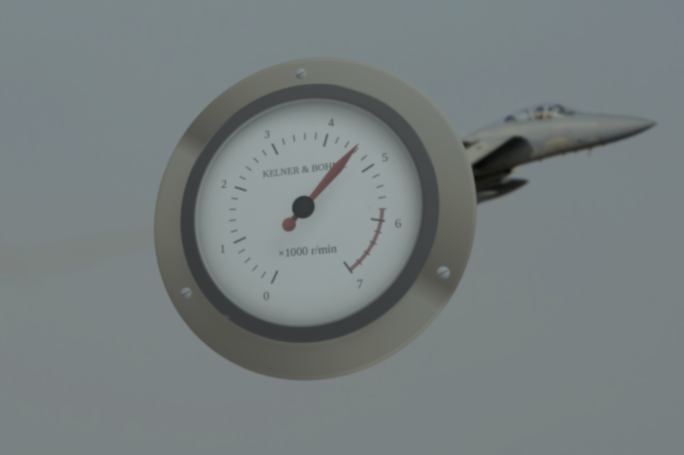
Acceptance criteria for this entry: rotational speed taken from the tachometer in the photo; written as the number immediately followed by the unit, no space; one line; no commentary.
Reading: 4600rpm
